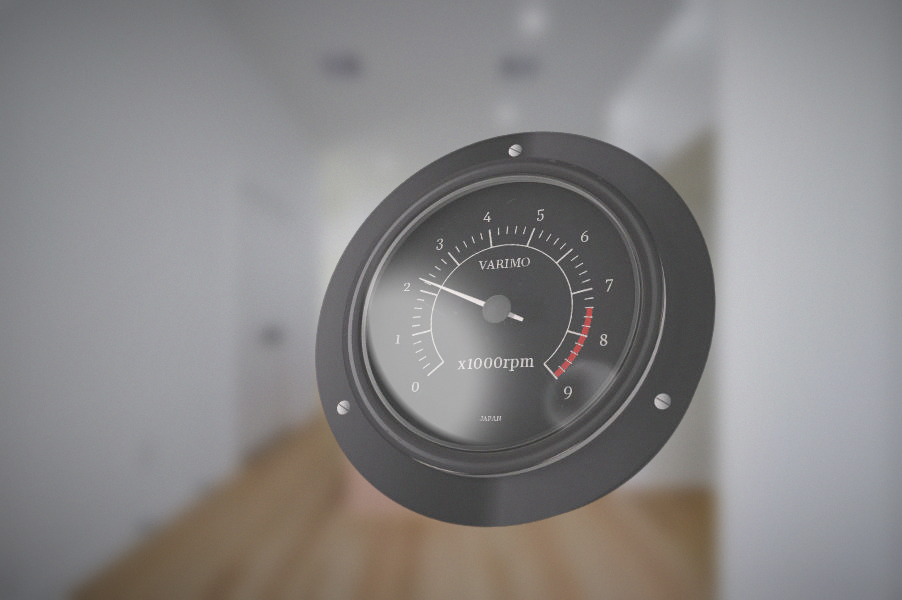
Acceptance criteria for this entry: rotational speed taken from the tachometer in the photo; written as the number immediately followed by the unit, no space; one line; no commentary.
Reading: 2200rpm
